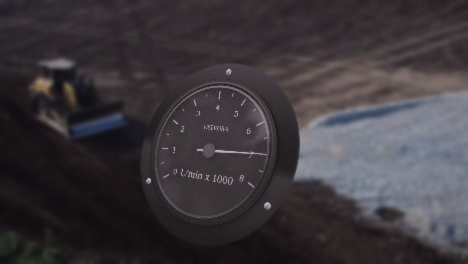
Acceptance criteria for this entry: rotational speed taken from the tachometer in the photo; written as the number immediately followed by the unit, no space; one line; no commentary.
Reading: 7000rpm
